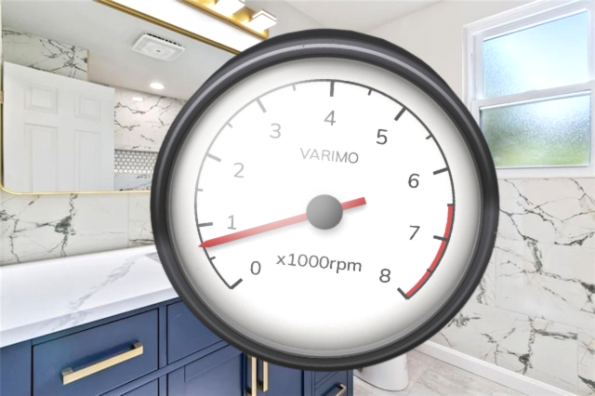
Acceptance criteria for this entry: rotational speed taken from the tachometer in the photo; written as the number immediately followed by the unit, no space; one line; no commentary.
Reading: 750rpm
